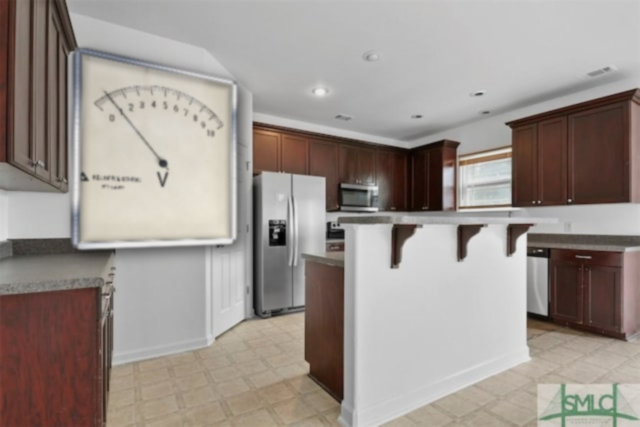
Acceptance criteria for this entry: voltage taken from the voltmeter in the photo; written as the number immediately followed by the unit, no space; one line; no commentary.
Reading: 1V
